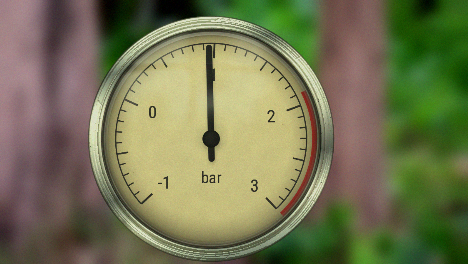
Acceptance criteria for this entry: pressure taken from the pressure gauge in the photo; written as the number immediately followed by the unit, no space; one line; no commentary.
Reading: 0.95bar
